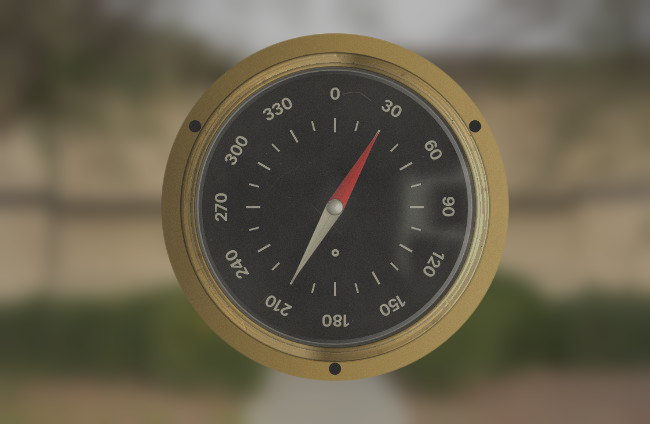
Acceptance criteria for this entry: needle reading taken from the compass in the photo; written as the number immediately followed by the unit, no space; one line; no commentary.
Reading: 30°
